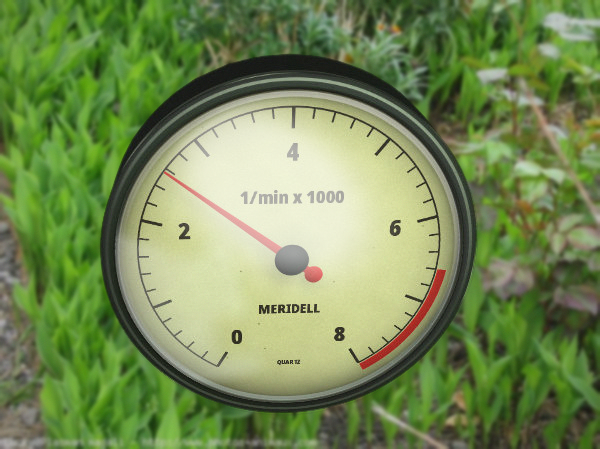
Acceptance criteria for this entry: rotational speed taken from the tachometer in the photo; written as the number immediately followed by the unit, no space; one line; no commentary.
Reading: 2600rpm
